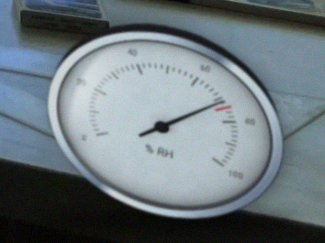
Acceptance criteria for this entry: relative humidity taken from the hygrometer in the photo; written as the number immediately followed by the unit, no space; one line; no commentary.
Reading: 70%
